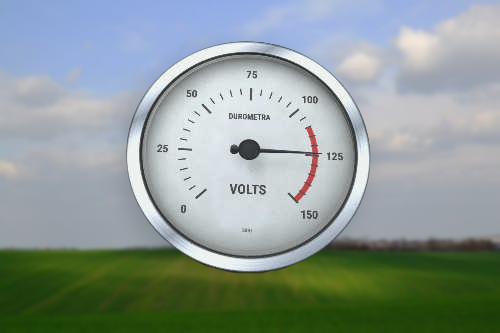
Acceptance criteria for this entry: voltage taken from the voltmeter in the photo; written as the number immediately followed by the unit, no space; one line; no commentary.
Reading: 125V
